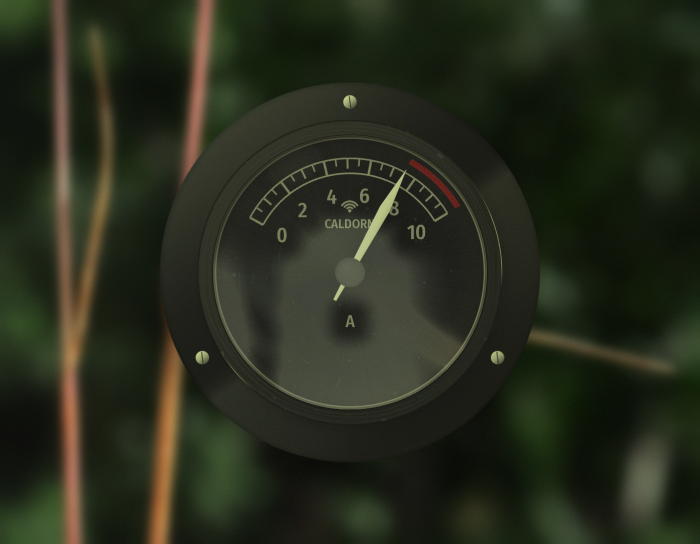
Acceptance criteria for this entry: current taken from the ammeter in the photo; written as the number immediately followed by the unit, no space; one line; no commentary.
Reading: 7.5A
